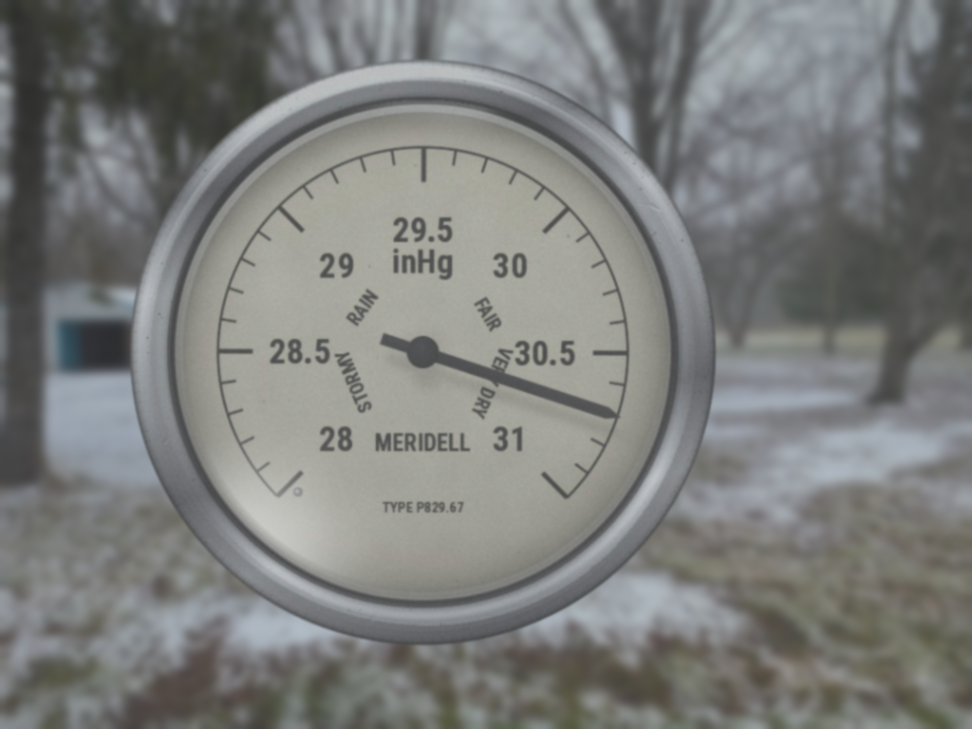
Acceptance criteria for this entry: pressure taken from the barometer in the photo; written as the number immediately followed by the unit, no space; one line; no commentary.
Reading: 30.7inHg
